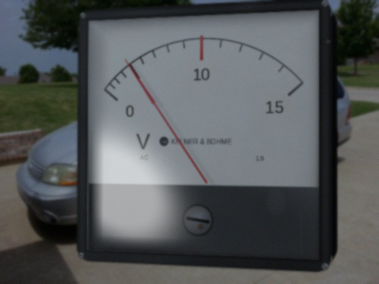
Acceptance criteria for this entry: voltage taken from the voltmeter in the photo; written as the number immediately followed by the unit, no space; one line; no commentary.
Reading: 5V
